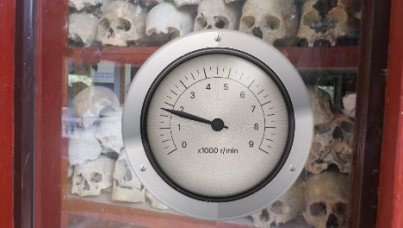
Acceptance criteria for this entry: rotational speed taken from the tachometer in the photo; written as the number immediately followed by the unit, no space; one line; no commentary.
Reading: 1750rpm
